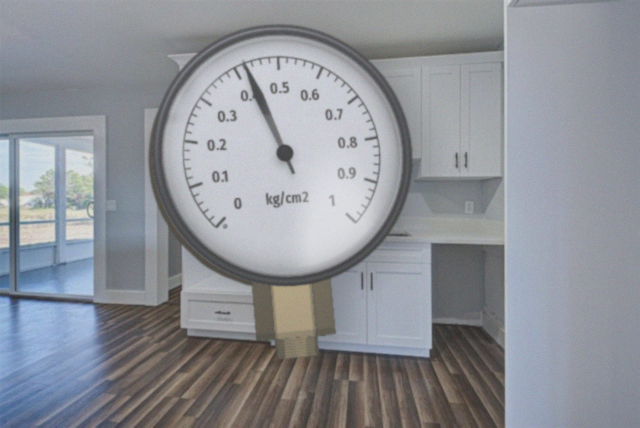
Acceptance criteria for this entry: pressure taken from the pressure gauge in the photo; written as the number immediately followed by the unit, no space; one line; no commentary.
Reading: 0.42kg/cm²
